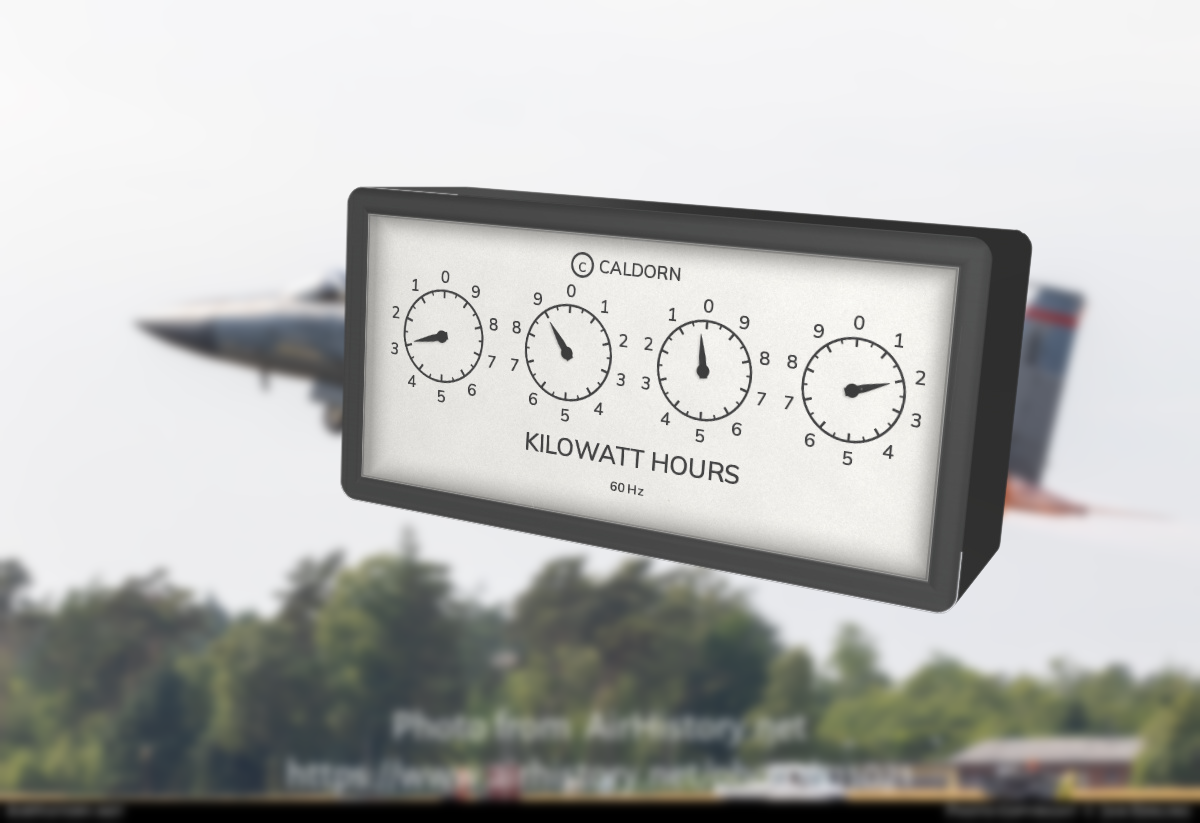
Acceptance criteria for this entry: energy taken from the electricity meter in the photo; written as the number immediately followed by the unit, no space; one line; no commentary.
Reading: 2902kWh
